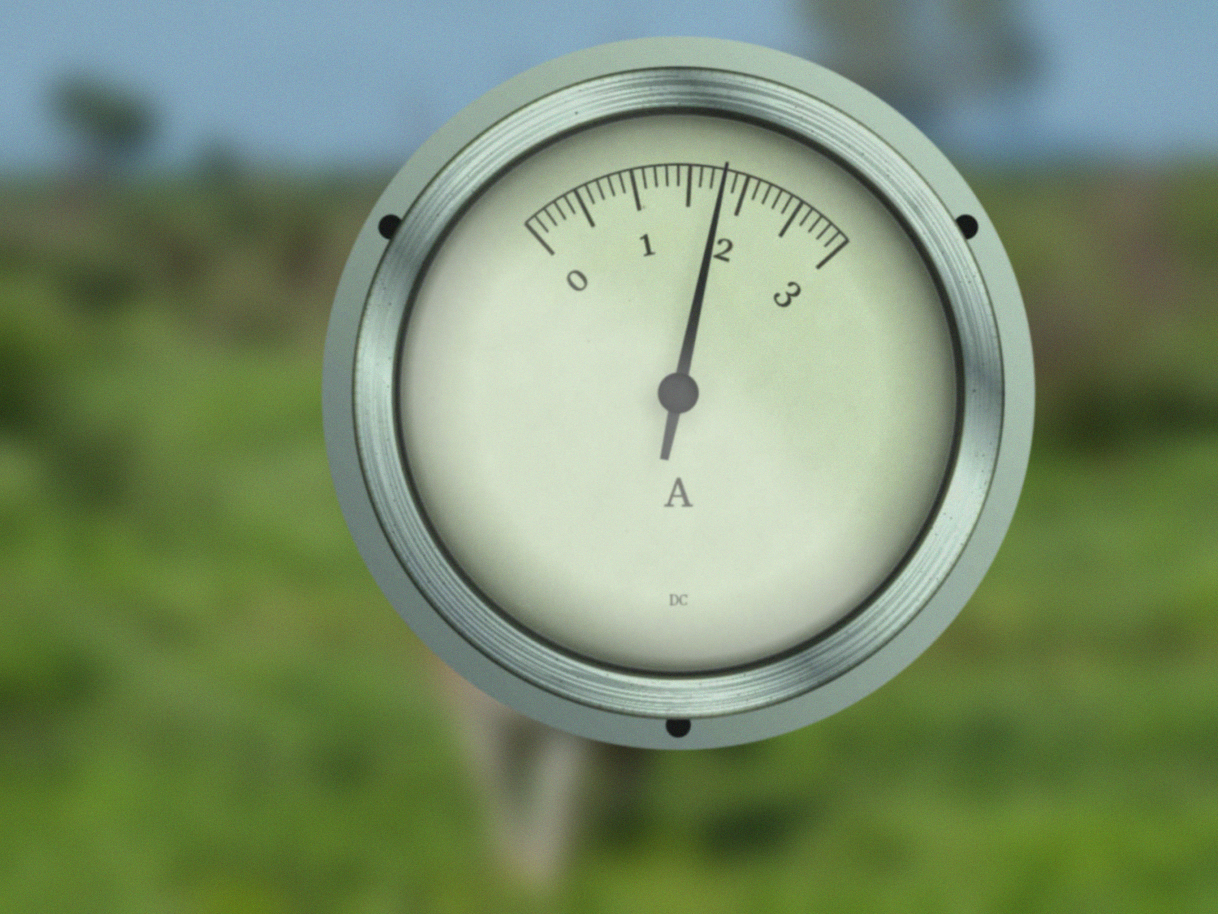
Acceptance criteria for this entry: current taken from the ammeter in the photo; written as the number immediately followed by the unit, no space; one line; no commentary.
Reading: 1.8A
